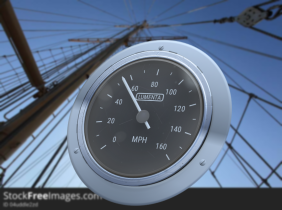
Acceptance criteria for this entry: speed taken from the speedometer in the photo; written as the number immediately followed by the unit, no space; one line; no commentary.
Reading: 55mph
